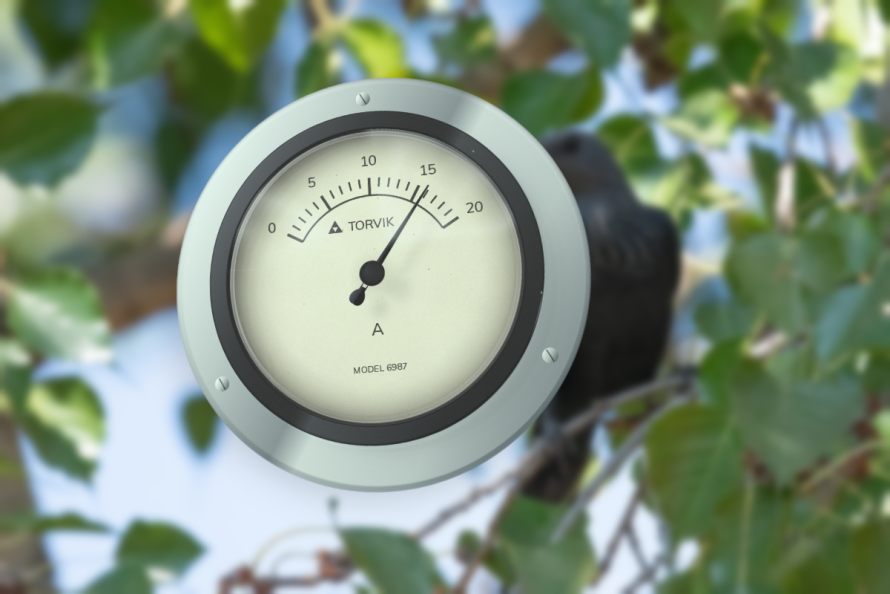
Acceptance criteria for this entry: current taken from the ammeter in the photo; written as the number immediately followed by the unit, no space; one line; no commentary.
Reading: 16A
